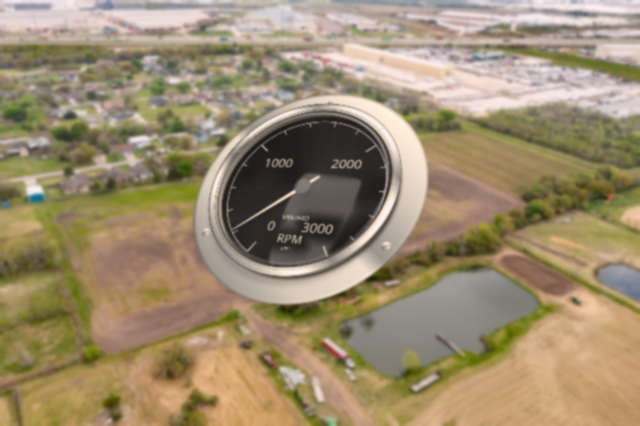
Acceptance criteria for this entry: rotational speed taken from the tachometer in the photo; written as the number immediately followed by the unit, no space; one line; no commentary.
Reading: 200rpm
